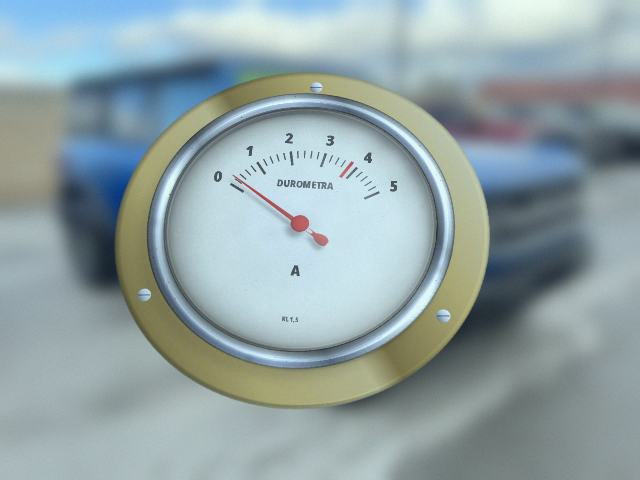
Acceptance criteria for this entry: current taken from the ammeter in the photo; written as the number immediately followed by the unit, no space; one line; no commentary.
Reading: 0.2A
